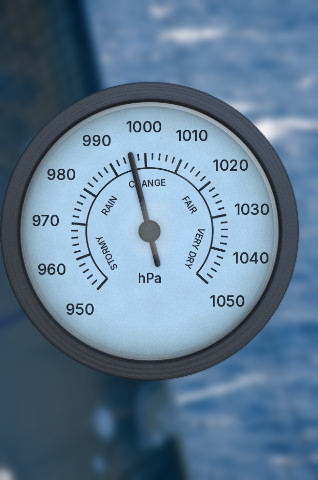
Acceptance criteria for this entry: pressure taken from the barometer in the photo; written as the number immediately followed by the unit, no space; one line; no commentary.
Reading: 996hPa
